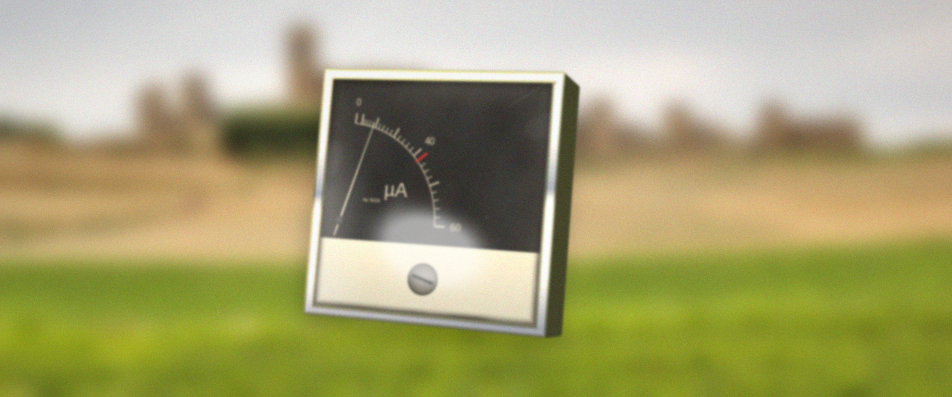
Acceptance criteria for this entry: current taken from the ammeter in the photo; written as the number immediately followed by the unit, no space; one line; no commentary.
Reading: 20µA
